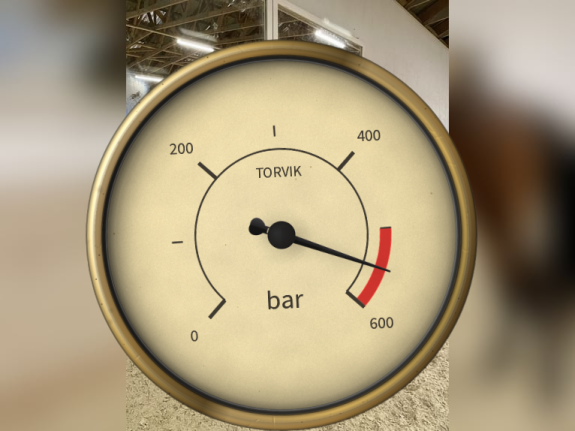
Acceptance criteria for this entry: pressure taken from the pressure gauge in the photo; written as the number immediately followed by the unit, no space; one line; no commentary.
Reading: 550bar
